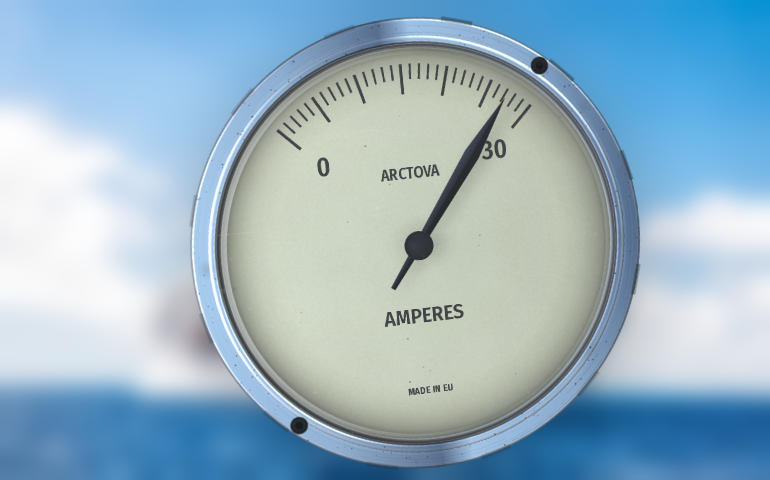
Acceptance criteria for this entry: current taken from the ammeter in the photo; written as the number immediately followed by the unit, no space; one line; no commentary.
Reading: 27A
